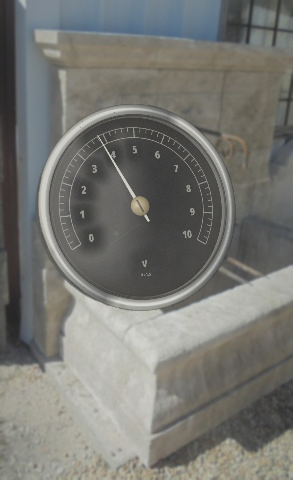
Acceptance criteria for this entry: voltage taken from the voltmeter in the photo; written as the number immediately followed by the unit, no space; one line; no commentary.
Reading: 3.8V
